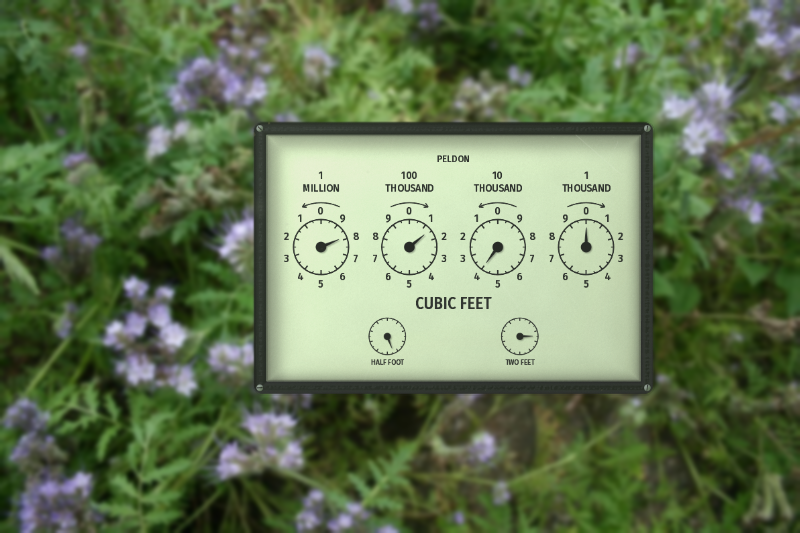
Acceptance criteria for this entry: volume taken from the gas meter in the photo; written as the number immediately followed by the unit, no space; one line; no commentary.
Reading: 814000ft³
